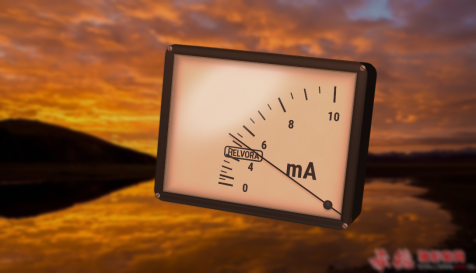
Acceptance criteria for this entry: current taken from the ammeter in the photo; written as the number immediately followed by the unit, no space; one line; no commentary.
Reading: 5.25mA
